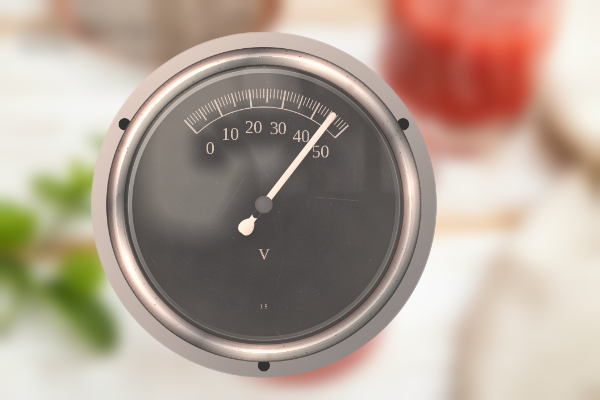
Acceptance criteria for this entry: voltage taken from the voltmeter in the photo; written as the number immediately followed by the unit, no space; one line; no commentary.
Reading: 45V
